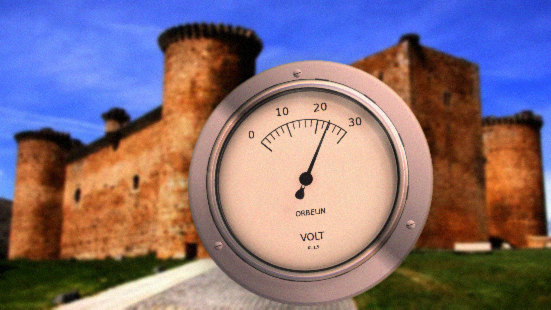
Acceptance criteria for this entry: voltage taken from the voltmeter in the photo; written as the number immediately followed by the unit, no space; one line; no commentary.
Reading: 24V
